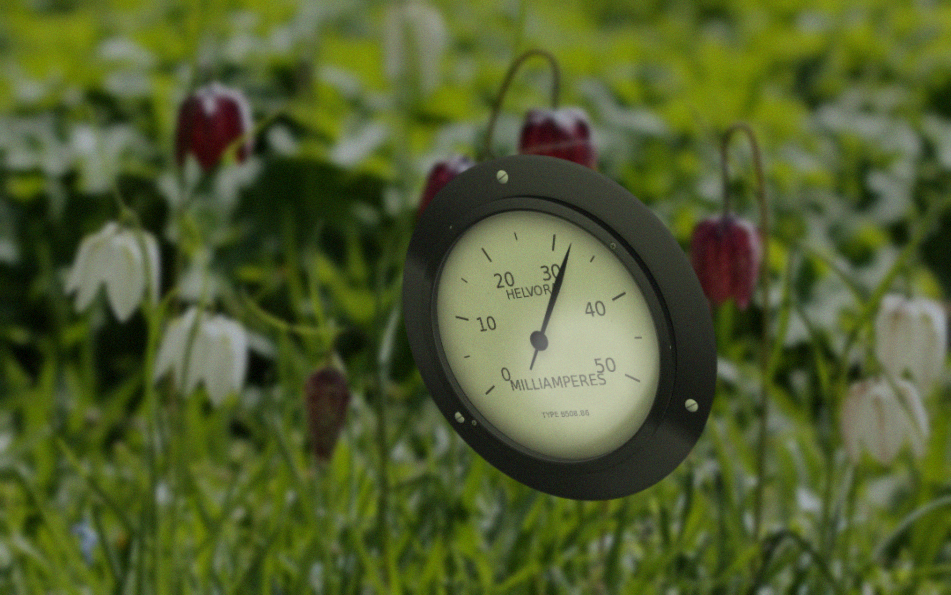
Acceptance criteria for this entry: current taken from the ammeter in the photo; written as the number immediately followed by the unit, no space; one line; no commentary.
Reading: 32.5mA
